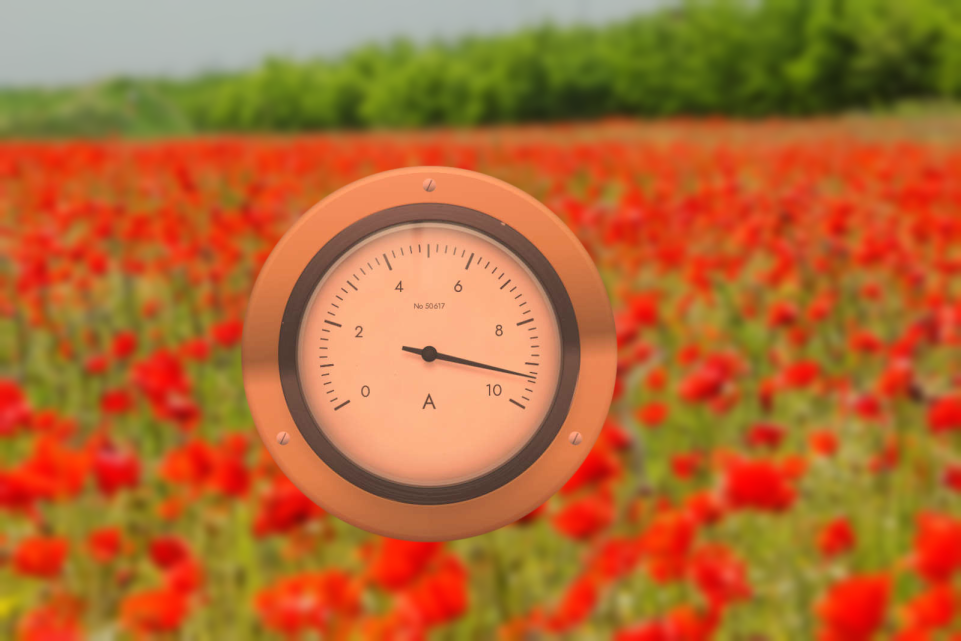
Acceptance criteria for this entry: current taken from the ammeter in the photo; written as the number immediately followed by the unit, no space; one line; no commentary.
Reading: 9.3A
